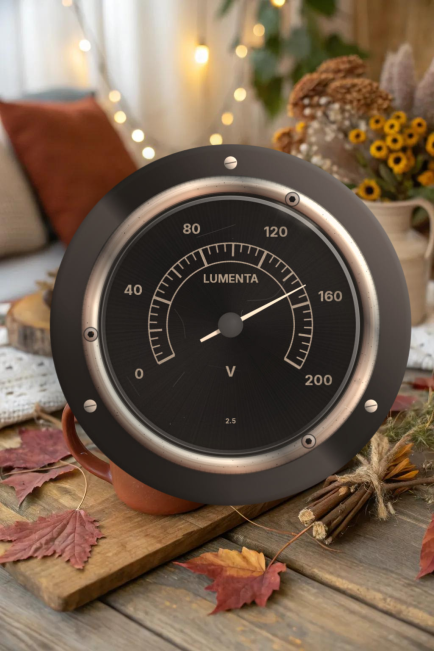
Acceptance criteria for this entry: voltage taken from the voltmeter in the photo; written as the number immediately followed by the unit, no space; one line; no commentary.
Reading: 150V
